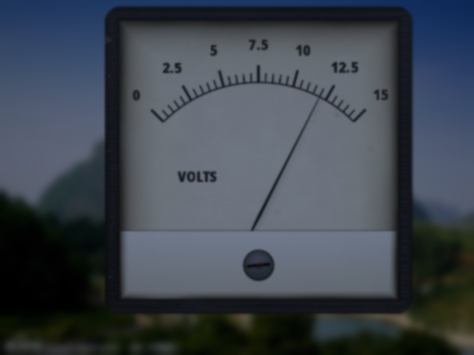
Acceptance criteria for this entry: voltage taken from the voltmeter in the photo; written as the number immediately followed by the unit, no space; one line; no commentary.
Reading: 12V
